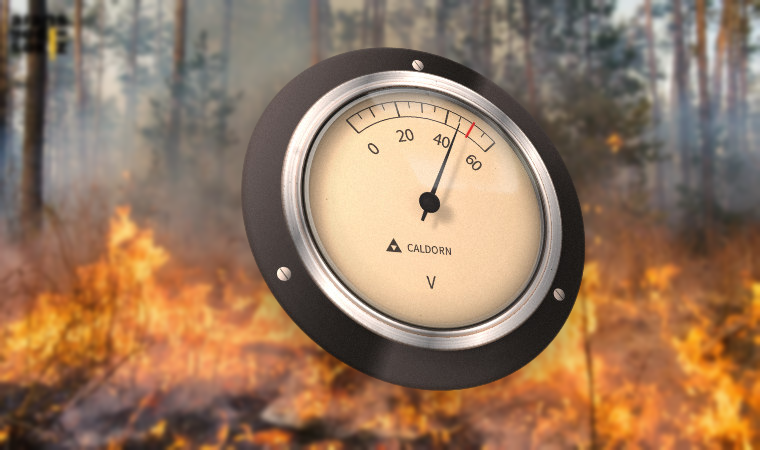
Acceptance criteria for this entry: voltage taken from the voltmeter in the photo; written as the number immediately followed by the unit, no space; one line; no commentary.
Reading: 45V
